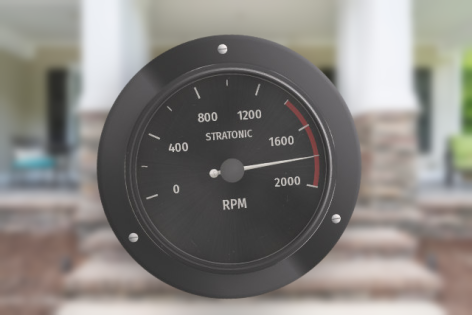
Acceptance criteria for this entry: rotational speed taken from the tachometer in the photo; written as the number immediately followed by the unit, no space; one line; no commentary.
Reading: 1800rpm
